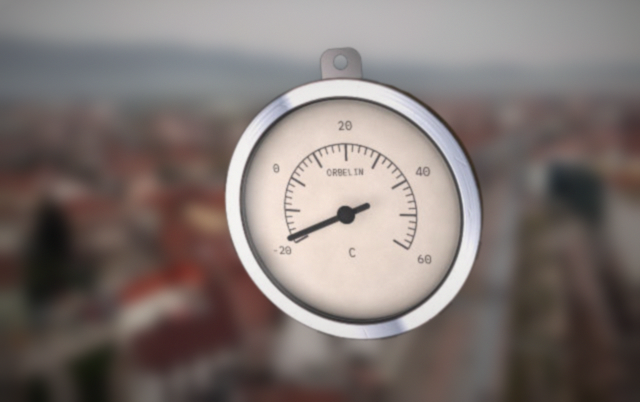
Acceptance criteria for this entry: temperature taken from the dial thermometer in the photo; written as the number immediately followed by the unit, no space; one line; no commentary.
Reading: -18°C
